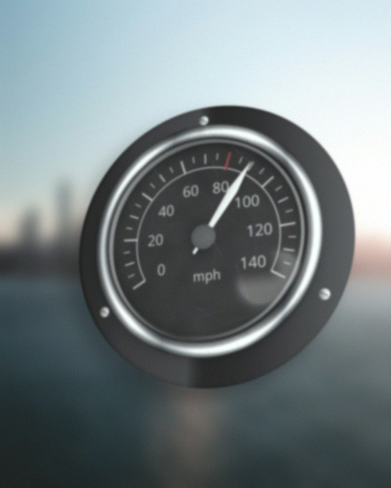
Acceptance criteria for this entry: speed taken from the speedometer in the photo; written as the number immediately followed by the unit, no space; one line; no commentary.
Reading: 90mph
